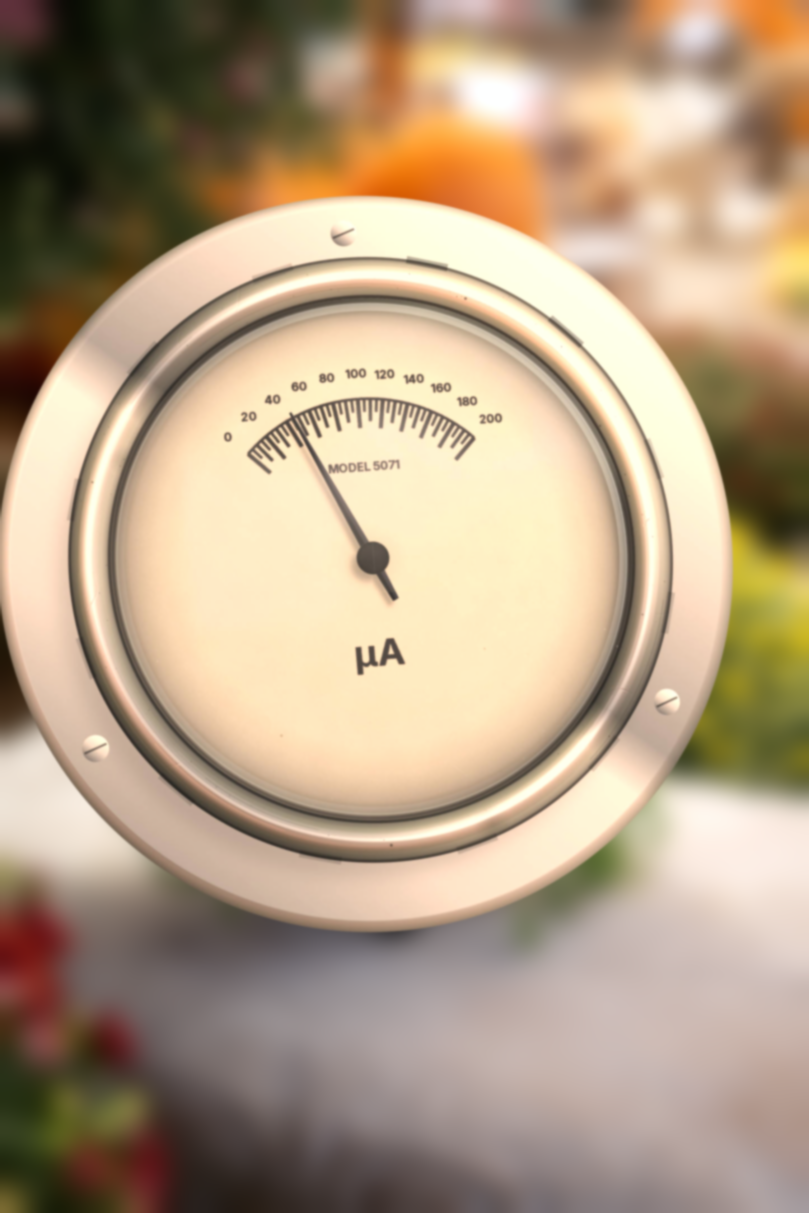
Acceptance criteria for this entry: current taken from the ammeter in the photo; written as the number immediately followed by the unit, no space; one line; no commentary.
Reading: 45µA
